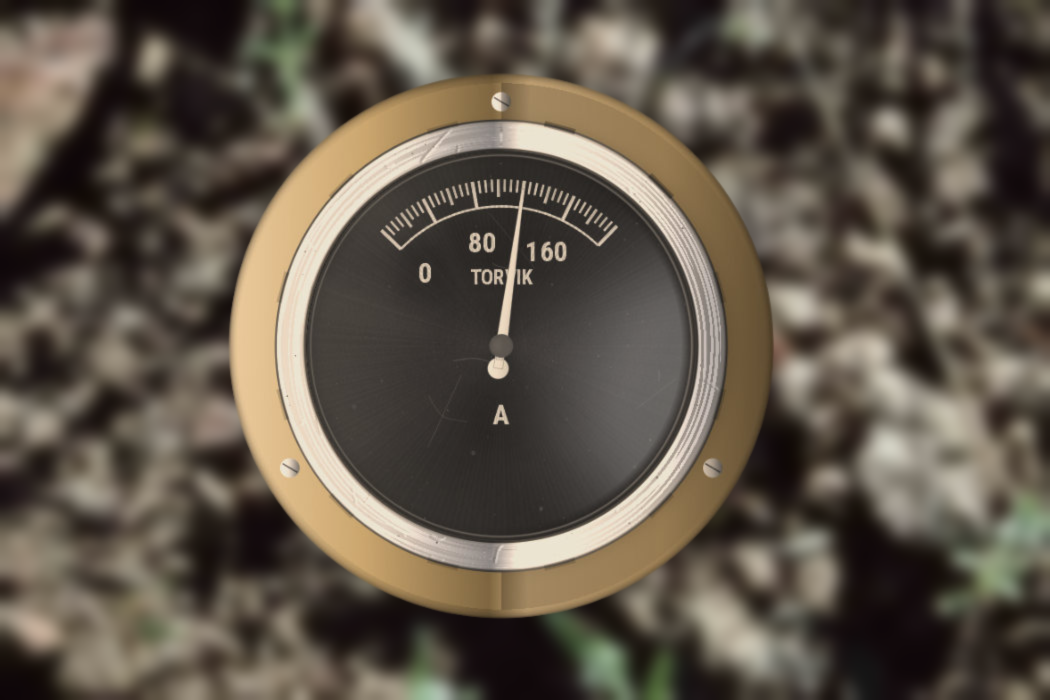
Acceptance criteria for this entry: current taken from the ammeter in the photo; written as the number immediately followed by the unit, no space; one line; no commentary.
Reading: 120A
